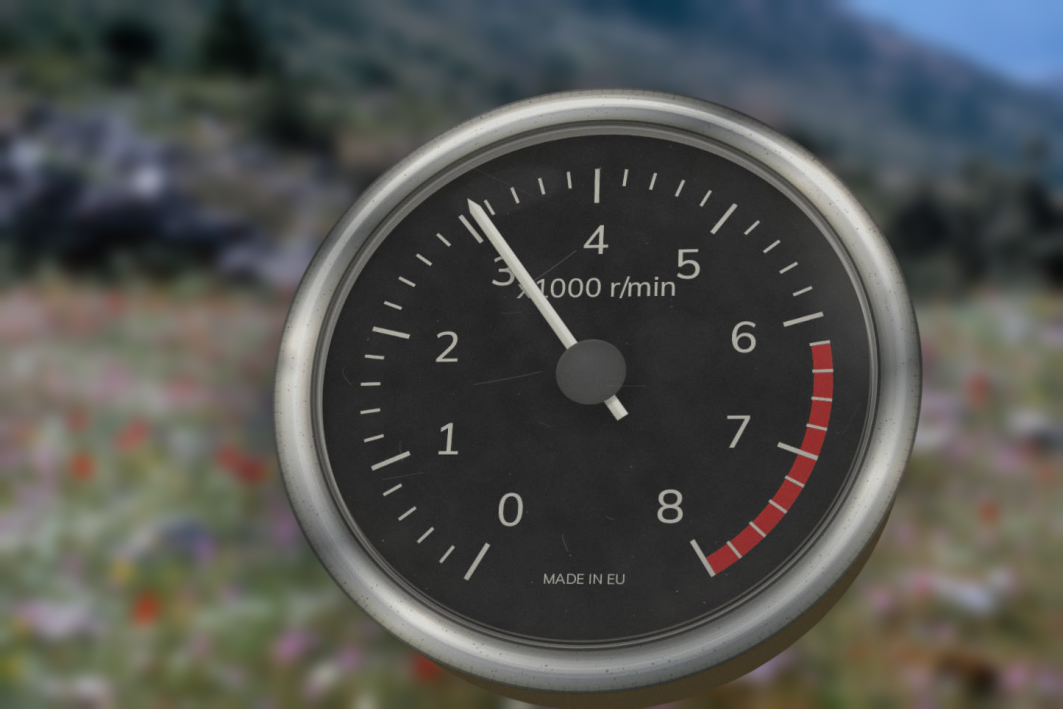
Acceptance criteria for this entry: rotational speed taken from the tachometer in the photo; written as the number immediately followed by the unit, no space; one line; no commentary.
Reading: 3100rpm
